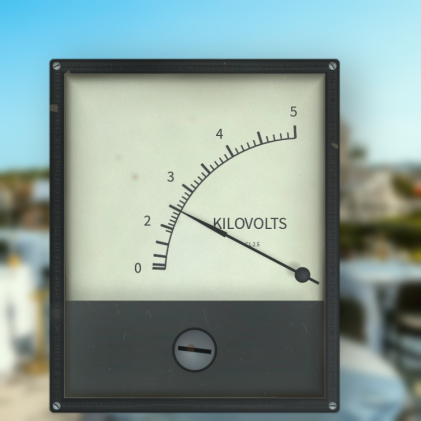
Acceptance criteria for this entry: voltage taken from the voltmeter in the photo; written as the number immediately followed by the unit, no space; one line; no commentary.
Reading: 2.5kV
